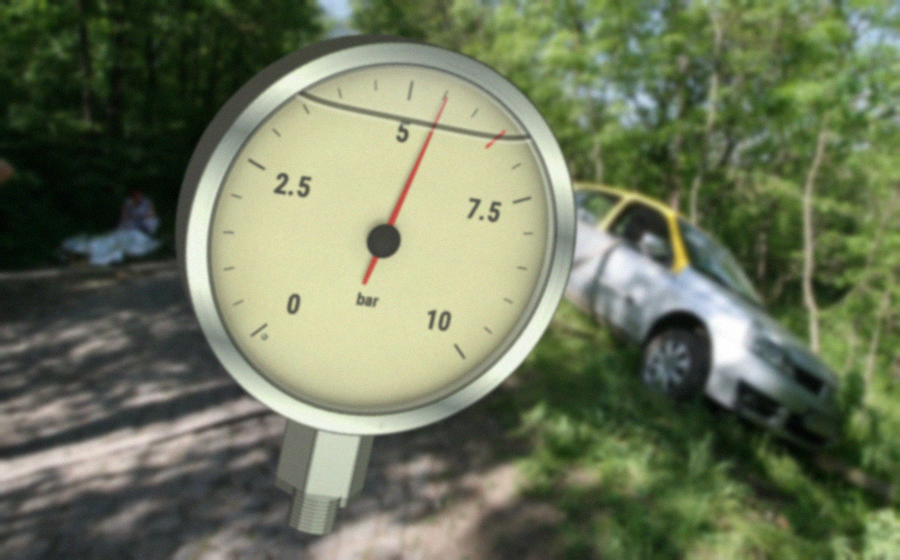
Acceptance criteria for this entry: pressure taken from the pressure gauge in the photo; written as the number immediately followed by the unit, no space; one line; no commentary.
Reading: 5.5bar
